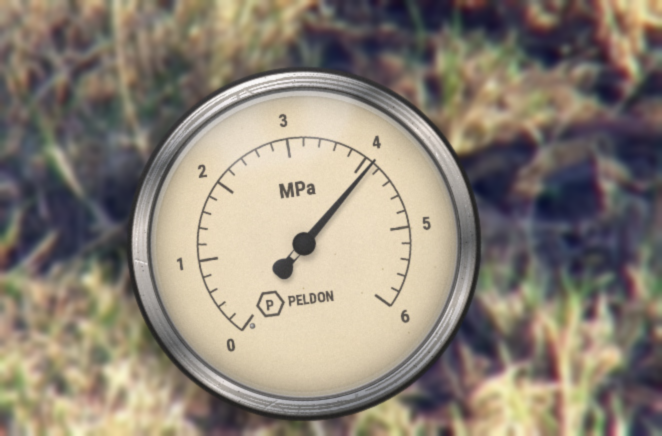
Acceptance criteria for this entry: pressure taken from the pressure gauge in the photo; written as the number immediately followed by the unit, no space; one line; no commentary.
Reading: 4.1MPa
